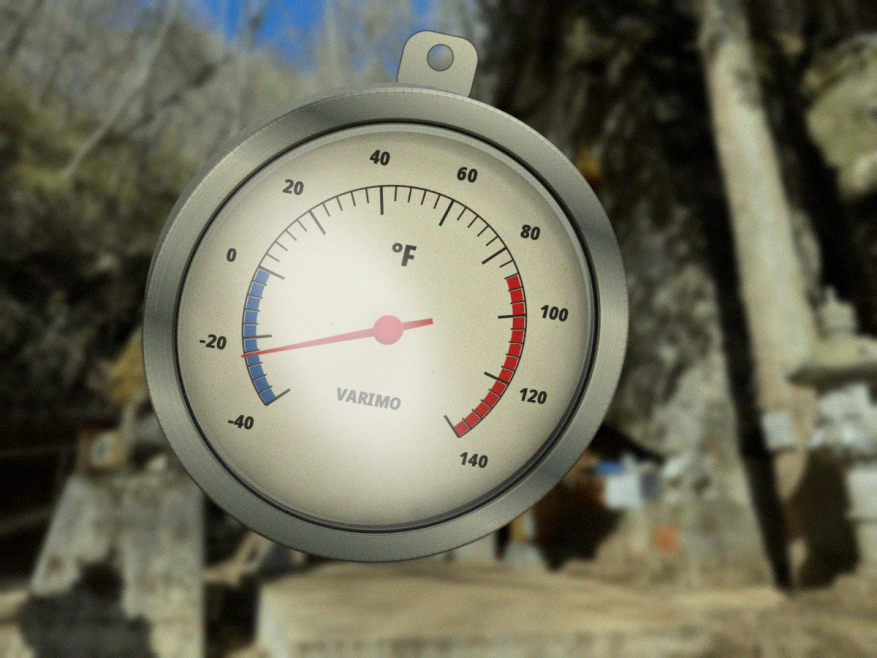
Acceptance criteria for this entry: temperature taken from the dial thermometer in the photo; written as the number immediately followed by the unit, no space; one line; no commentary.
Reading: -24°F
